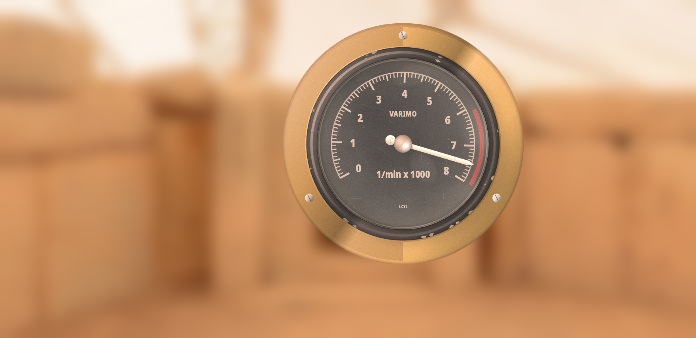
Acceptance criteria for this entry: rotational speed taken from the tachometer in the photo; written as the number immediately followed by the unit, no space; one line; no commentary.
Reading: 7500rpm
